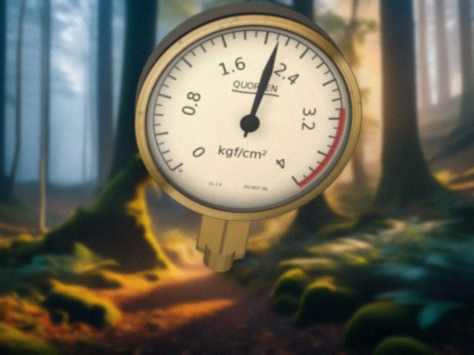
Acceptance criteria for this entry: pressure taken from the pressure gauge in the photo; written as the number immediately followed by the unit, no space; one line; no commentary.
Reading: 2.1kg/cm²
